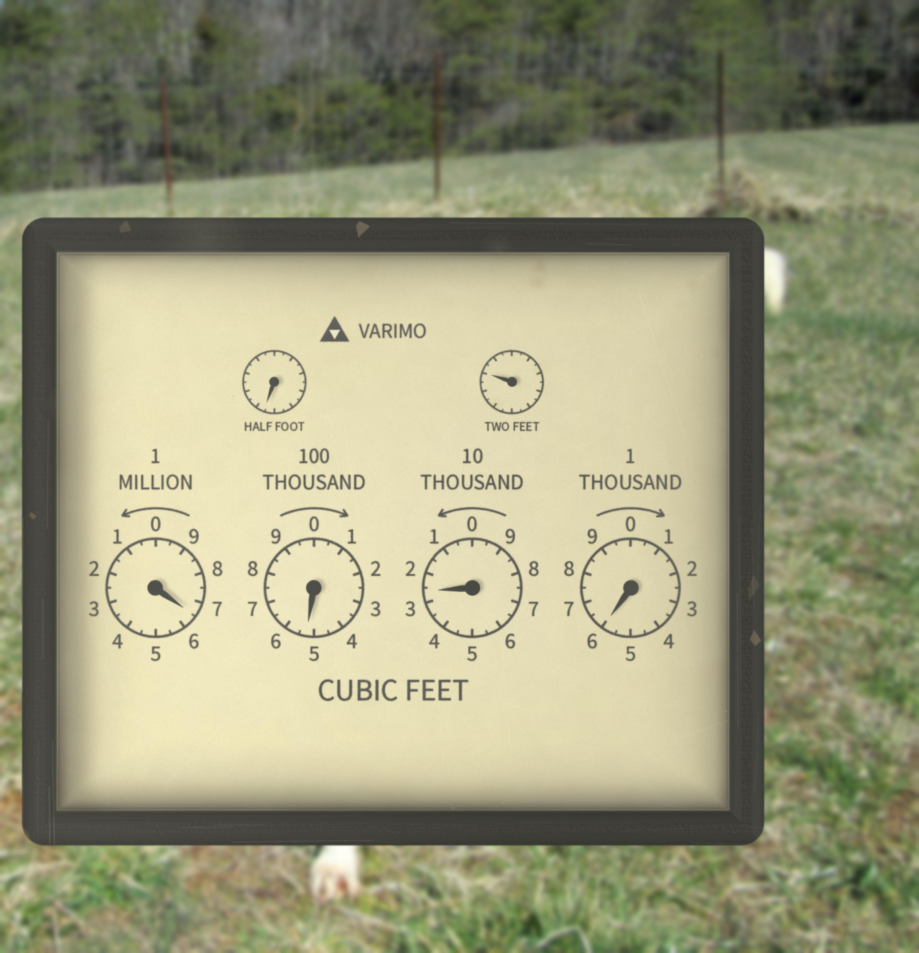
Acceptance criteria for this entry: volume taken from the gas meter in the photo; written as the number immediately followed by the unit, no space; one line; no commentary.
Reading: 652600ft³
